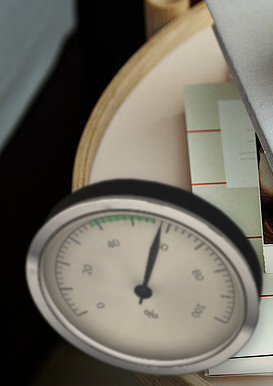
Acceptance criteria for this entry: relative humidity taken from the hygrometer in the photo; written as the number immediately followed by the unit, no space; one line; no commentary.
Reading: 58%
